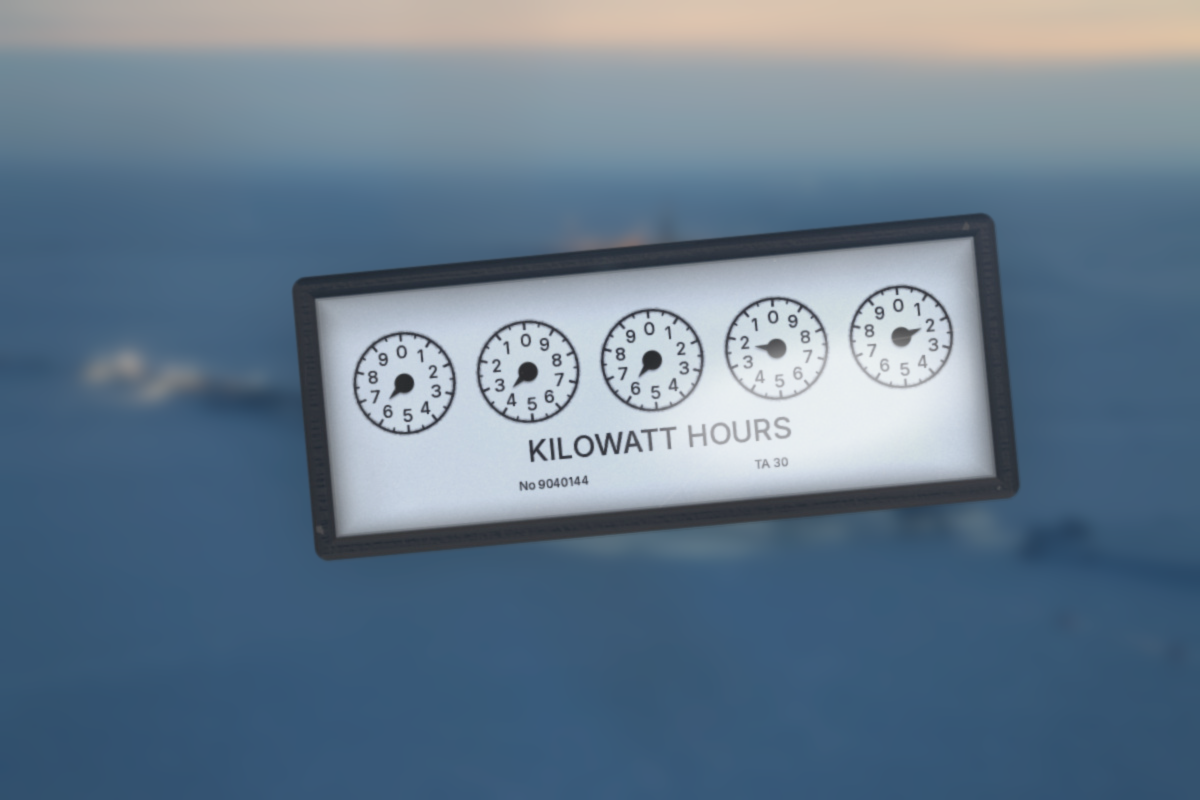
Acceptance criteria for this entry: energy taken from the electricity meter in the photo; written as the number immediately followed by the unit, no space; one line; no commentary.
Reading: 63622kWh
